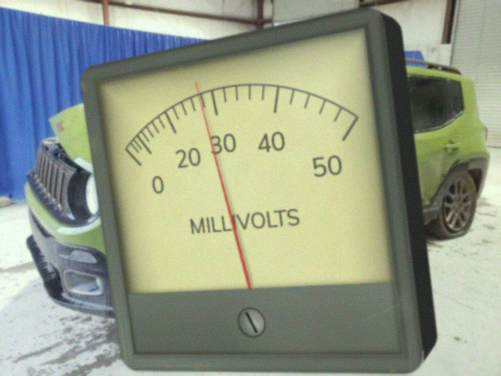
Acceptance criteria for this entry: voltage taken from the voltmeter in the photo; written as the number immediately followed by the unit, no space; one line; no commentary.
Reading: 28mV
